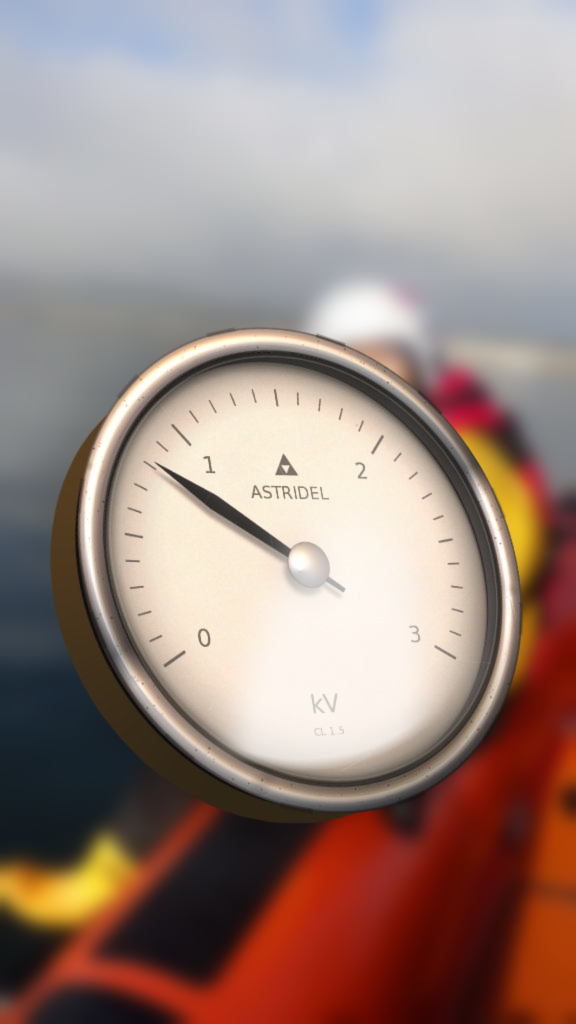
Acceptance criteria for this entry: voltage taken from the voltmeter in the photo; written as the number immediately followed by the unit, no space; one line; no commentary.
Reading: 0.8kV
